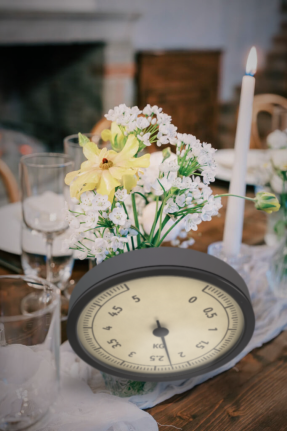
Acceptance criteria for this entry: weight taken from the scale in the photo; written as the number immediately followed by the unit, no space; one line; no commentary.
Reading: 2.25kg
